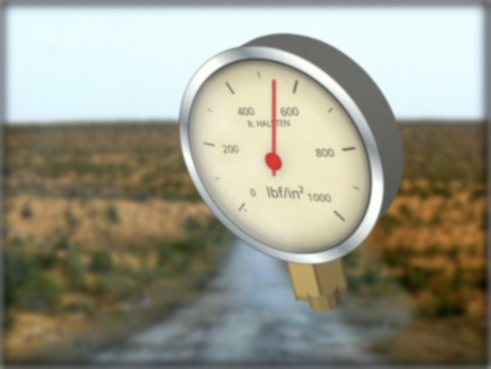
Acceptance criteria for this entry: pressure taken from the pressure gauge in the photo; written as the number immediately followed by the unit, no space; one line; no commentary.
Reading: 550psi
